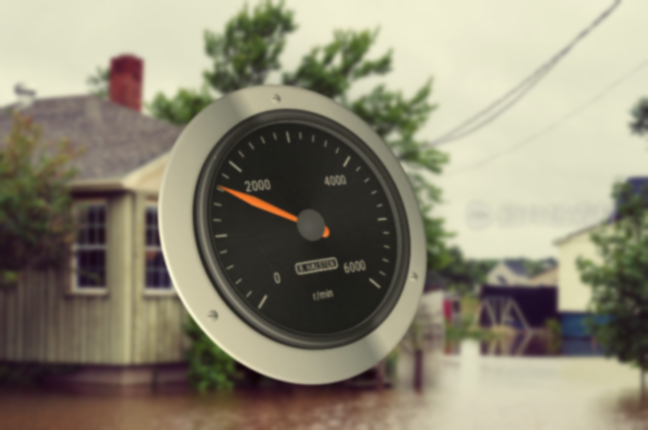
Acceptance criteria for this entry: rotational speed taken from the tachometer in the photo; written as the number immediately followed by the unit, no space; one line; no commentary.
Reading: 1600rpm
